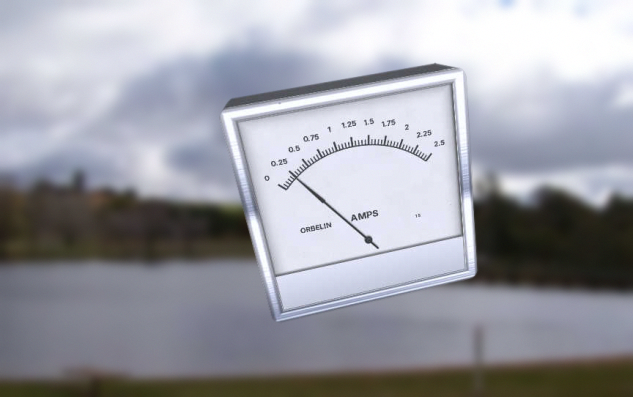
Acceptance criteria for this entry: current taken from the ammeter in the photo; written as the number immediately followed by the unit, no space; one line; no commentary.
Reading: 0.25A
